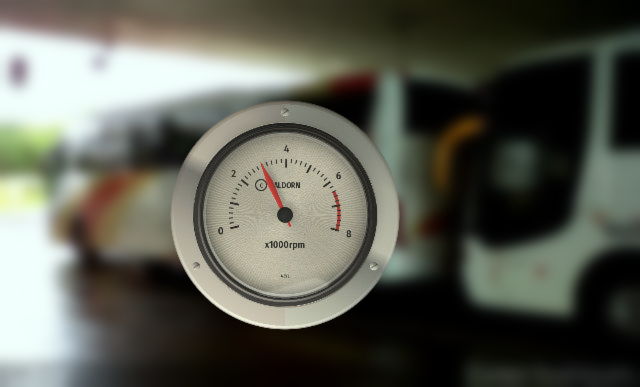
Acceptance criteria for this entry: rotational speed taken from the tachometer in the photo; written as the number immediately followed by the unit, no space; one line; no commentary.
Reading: 3000rpm
